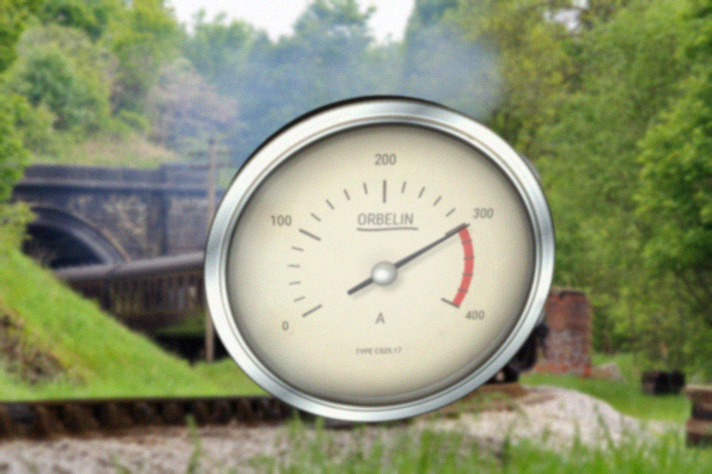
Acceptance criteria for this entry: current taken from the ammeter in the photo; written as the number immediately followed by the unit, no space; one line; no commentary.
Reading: 300A
